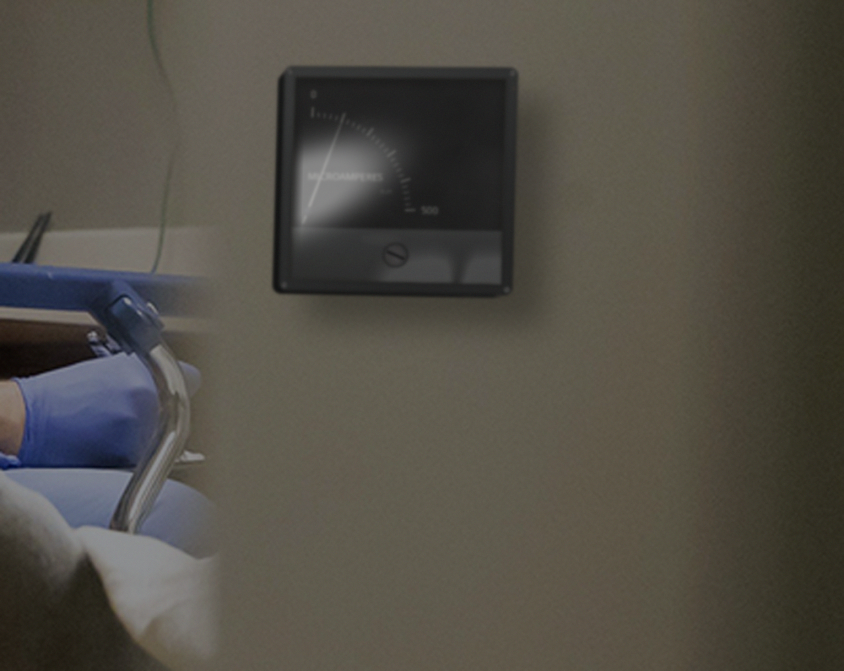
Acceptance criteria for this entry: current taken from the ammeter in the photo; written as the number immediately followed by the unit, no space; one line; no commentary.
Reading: 100µA
